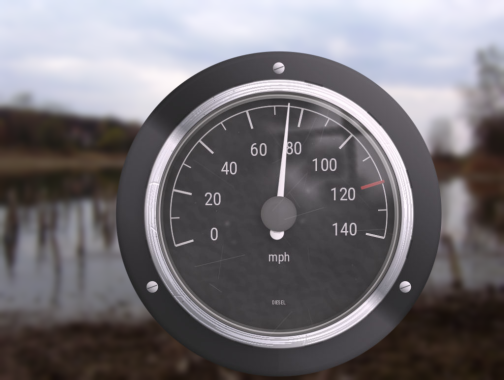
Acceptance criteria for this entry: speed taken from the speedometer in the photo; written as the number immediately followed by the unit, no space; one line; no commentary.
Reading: 75mph
